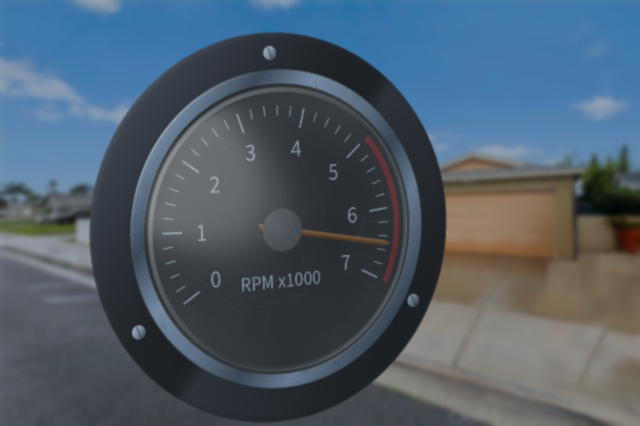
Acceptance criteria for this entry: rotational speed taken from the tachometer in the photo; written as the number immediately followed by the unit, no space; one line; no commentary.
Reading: 6500rpm
